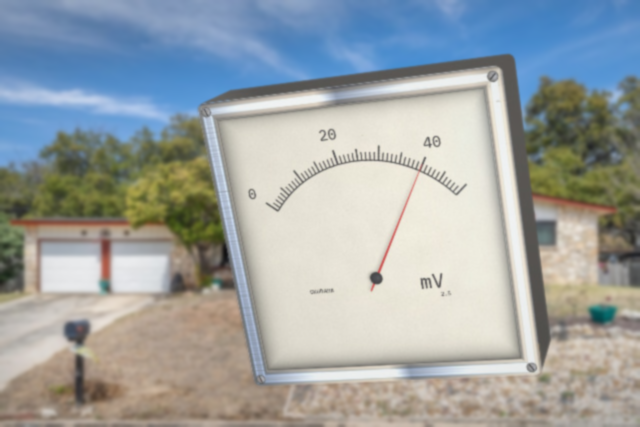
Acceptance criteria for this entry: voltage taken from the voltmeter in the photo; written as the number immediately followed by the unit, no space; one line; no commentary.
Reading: 40mV
